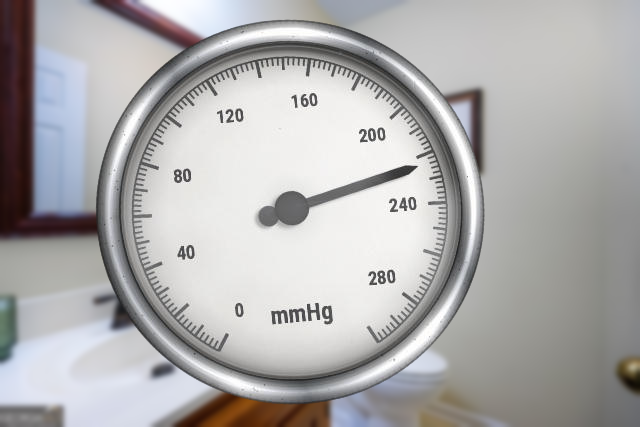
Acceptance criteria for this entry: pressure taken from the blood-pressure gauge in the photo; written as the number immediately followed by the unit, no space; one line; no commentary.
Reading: 224mmHg
